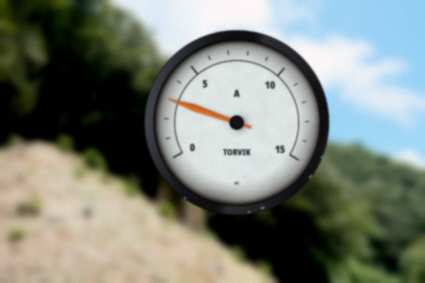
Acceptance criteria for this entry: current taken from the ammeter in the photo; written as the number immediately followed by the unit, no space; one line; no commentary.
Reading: 3A
